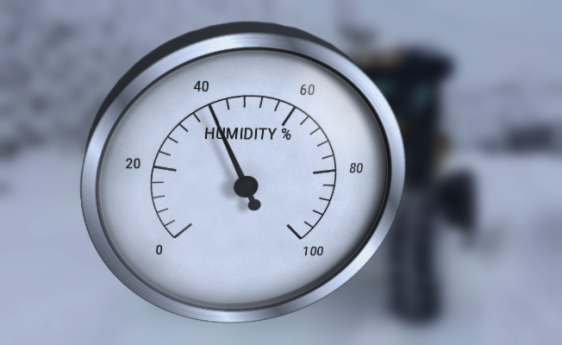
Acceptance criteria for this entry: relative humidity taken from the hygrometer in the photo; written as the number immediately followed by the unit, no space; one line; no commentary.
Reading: 40%
